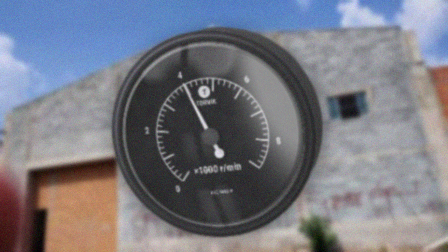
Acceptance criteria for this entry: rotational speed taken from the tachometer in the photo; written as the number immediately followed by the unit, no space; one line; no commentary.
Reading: 4000rpm
